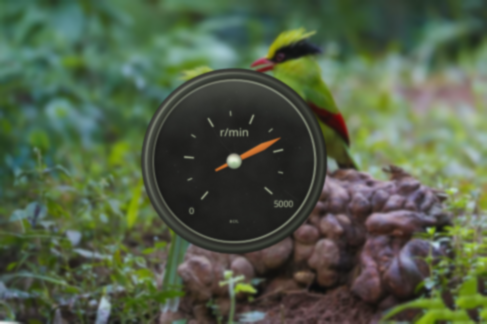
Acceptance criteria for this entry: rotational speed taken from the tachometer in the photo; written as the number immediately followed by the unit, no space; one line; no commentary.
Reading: 3750rpm
